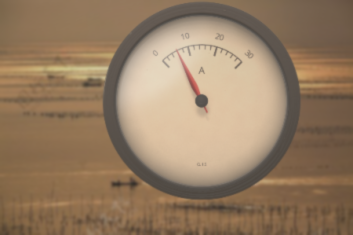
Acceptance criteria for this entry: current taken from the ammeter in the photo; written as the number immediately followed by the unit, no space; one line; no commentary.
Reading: 6A
